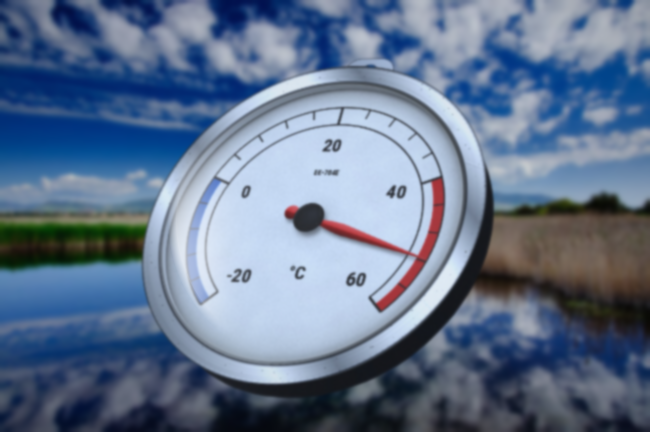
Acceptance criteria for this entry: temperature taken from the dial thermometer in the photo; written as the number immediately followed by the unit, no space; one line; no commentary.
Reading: 52°C
